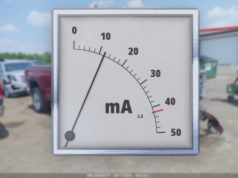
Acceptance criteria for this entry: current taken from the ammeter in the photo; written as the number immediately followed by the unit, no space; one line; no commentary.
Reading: 12mA
